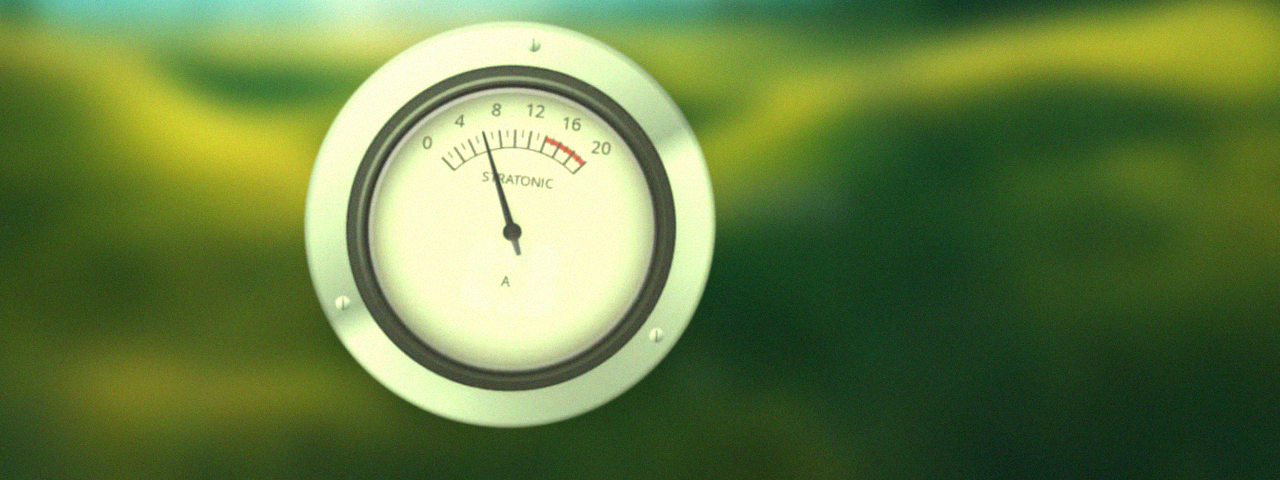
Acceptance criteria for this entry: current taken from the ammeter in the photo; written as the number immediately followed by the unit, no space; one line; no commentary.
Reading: 6A
